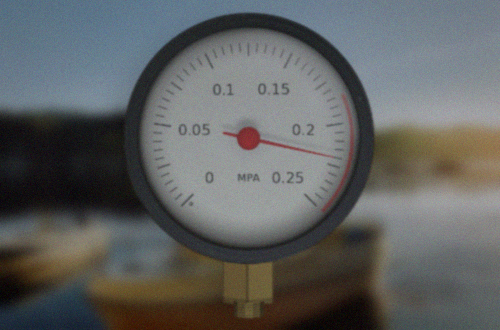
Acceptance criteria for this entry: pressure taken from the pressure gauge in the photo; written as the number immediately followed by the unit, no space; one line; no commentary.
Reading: 0.22MPa
